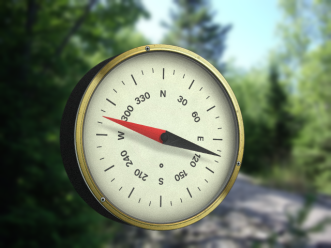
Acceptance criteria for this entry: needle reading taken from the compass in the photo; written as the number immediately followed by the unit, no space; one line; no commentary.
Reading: 285°
